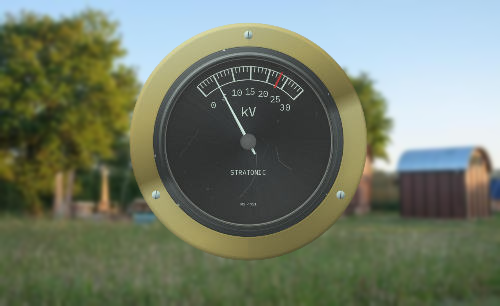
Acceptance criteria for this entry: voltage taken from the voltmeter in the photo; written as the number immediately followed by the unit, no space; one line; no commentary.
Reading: 5kV
